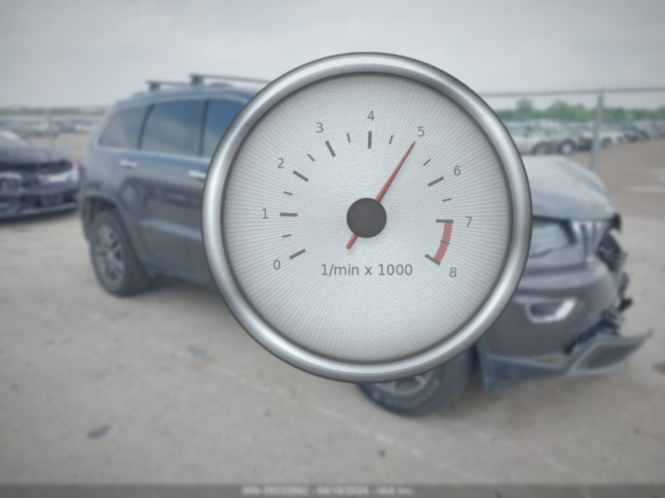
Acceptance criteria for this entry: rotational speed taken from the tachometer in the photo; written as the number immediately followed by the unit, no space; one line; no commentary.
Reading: 5000rpm
